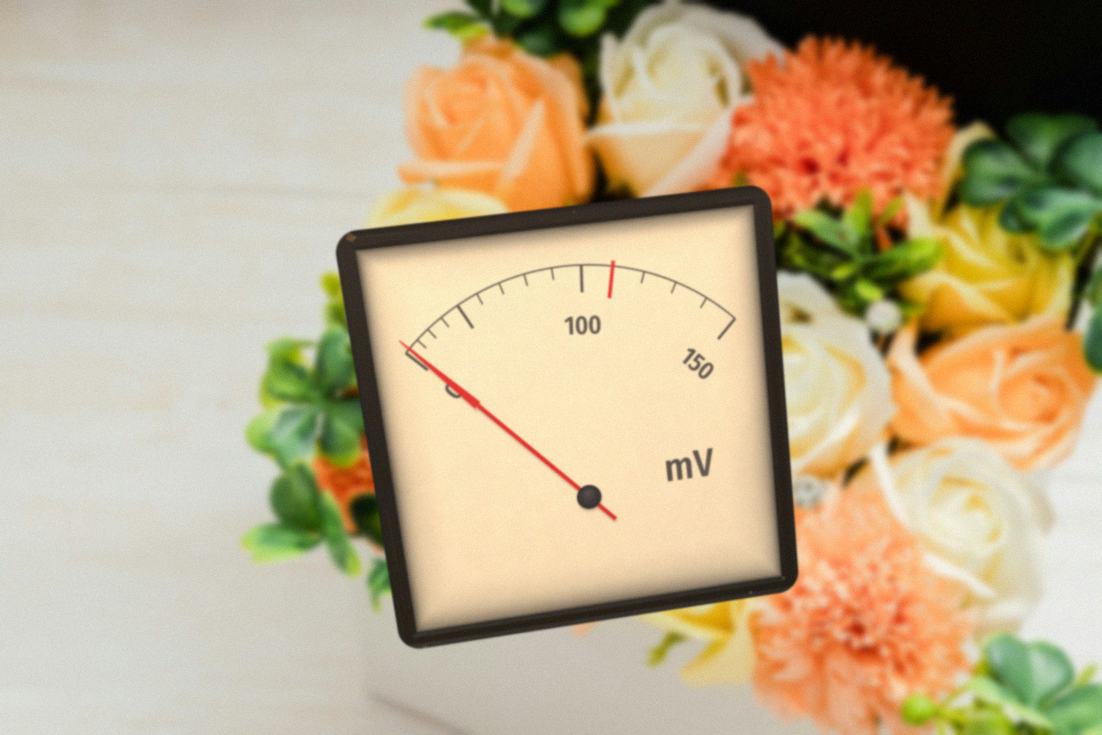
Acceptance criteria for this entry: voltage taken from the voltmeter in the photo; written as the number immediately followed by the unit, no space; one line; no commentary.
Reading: 10mV
